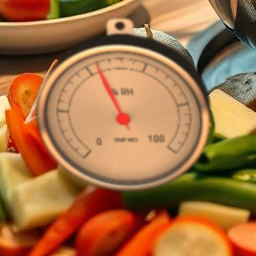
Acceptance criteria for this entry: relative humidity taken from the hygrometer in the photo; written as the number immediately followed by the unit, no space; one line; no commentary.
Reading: 44%
